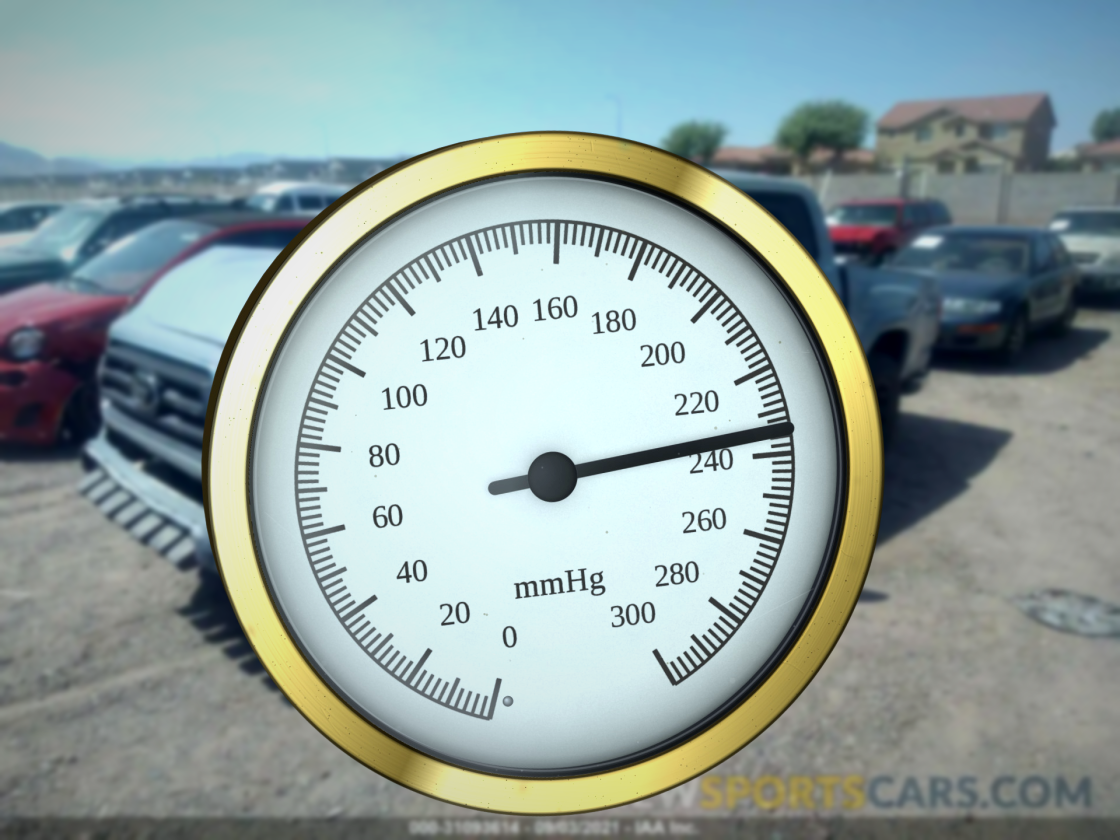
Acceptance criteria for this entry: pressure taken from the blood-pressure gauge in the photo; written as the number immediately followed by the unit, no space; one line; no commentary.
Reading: 234mmHg
